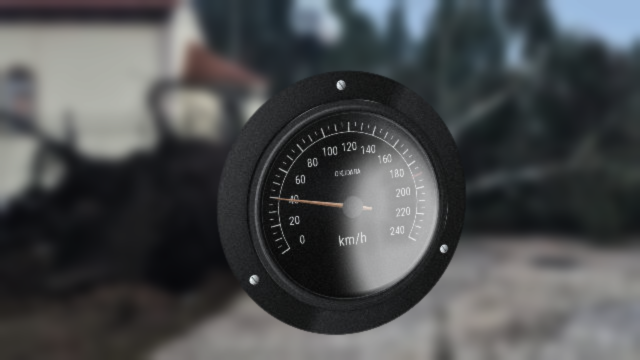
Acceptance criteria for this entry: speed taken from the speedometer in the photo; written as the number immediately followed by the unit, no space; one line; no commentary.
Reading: 40km/h
